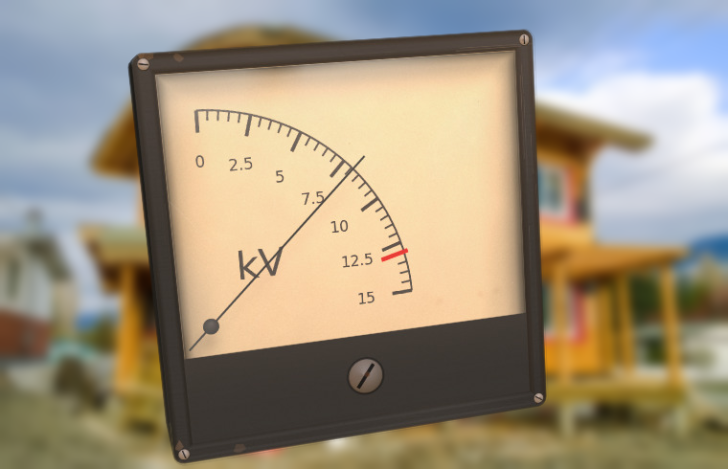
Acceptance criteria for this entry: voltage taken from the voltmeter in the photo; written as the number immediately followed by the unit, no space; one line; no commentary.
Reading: 8kV
